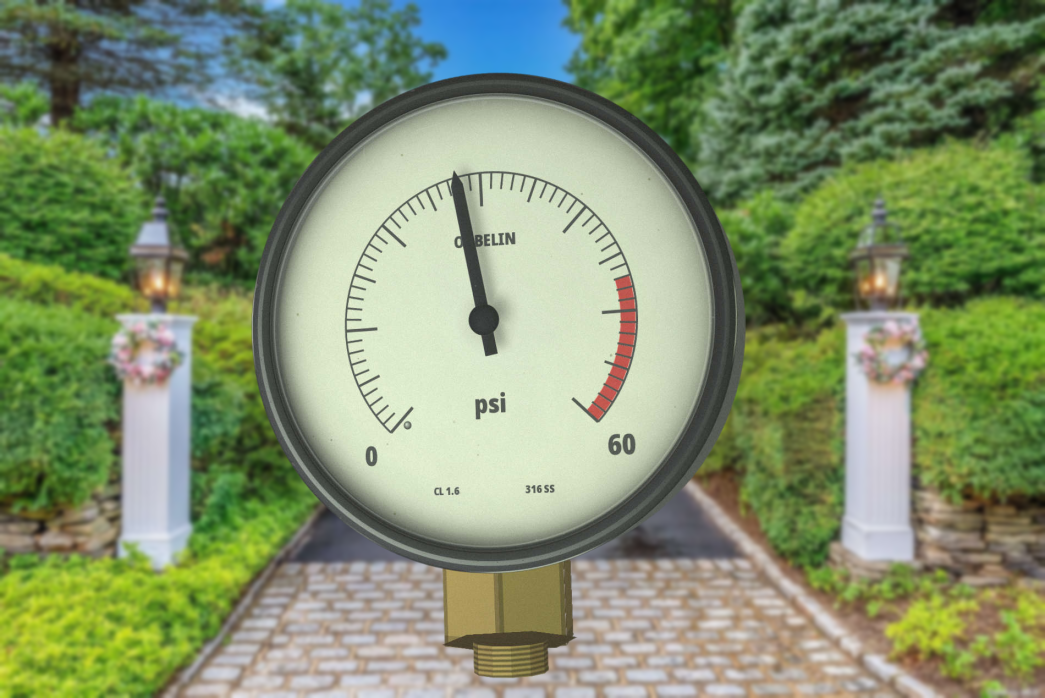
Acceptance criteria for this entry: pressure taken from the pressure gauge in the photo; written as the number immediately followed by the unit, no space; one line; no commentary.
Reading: 28psi
